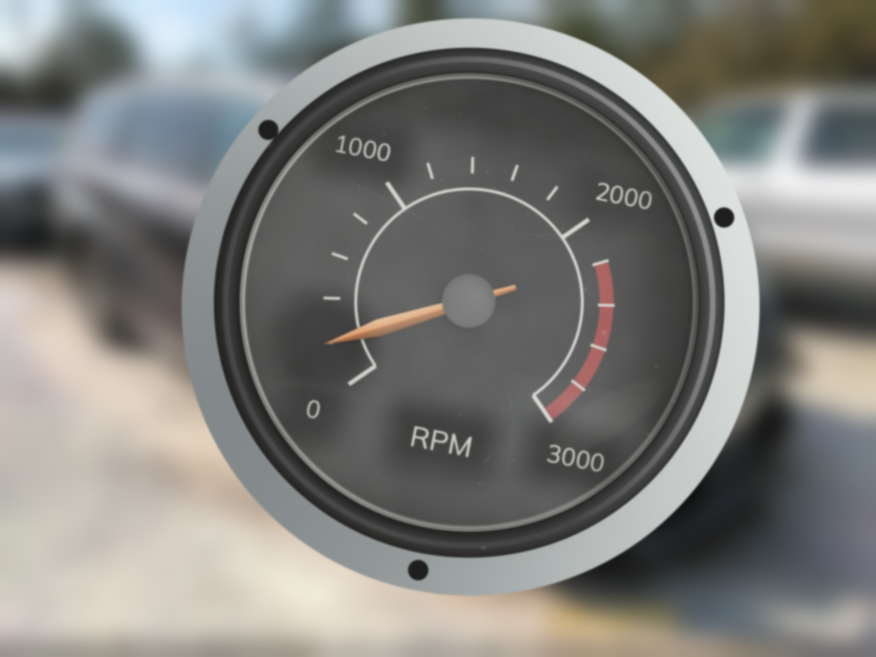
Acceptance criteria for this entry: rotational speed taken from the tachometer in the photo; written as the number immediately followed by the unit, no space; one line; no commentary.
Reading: 200rpm
